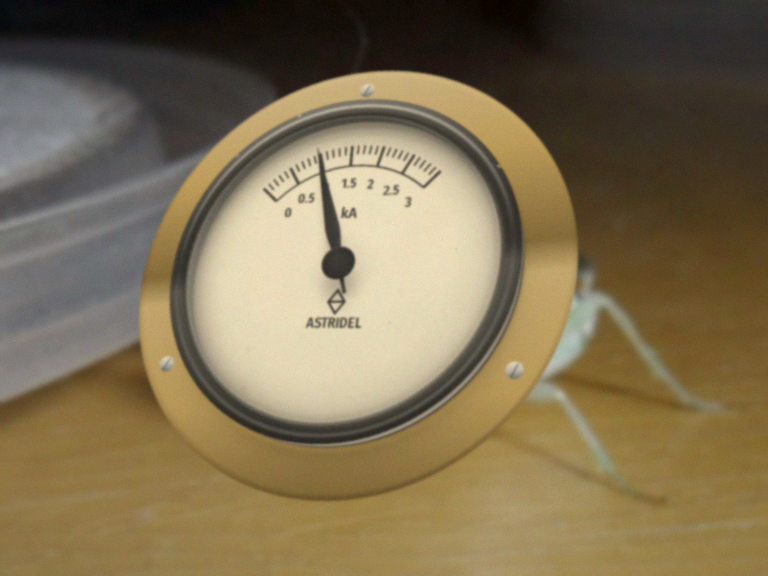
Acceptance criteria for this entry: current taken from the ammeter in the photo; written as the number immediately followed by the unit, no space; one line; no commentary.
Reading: 1kA
